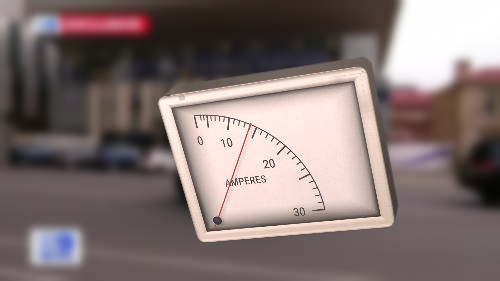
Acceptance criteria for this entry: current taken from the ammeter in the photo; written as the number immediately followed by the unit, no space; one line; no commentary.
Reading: 14A
